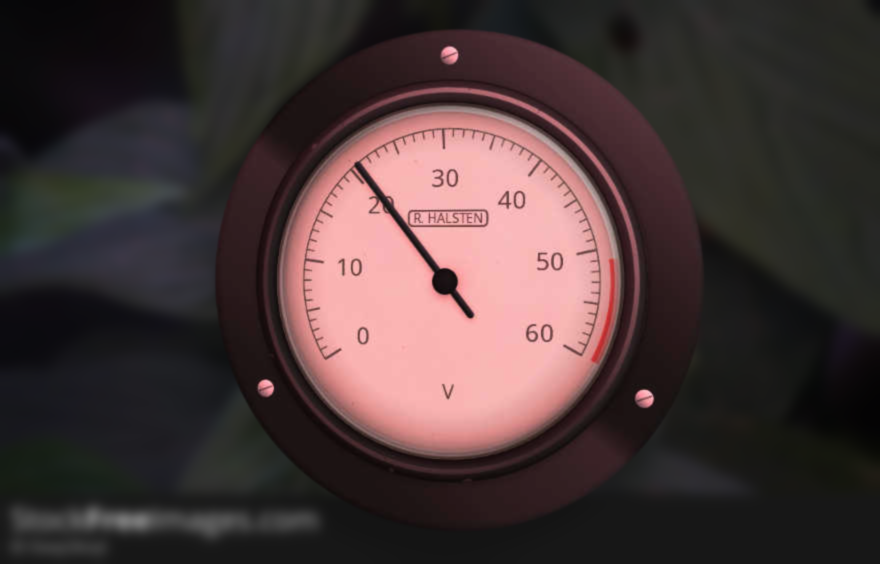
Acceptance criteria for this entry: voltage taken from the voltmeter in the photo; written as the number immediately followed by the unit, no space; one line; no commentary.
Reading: 21V
